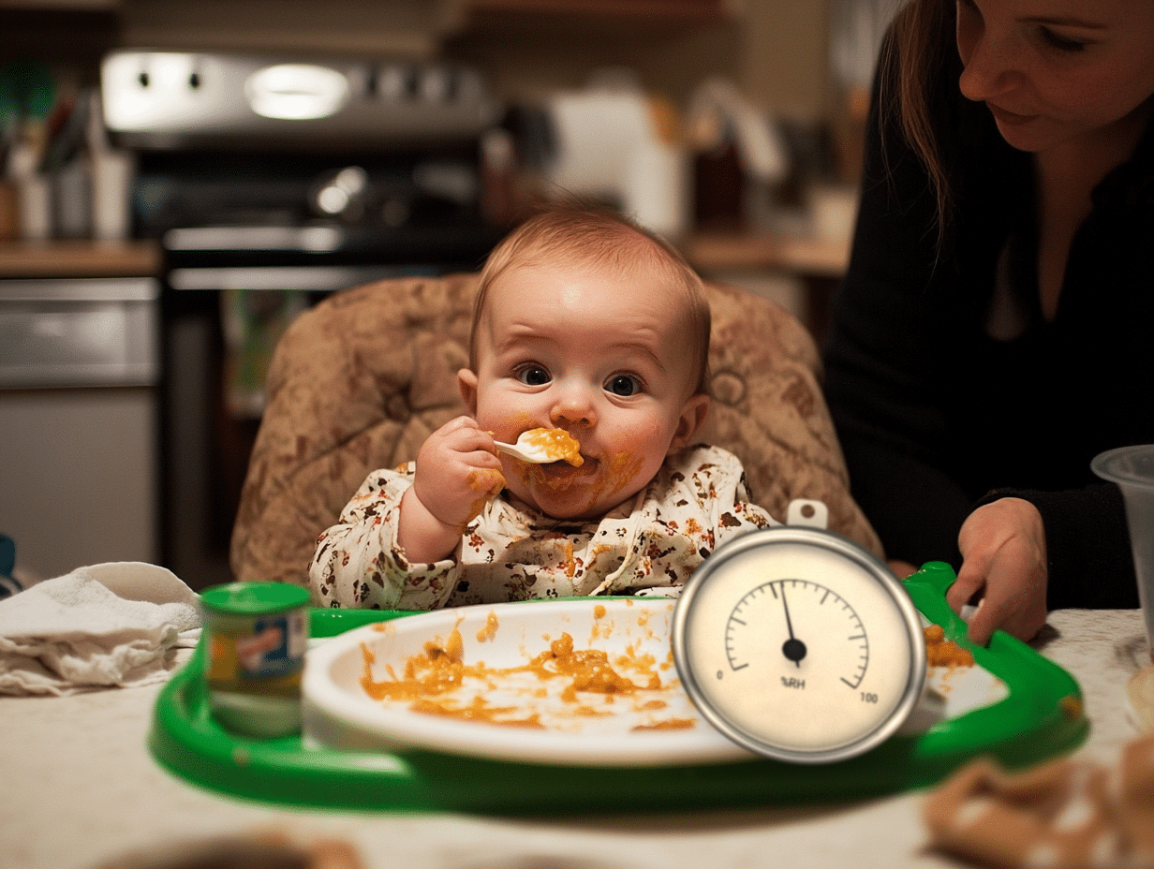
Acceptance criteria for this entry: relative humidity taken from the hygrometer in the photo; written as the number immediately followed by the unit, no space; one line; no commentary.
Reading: 44%
